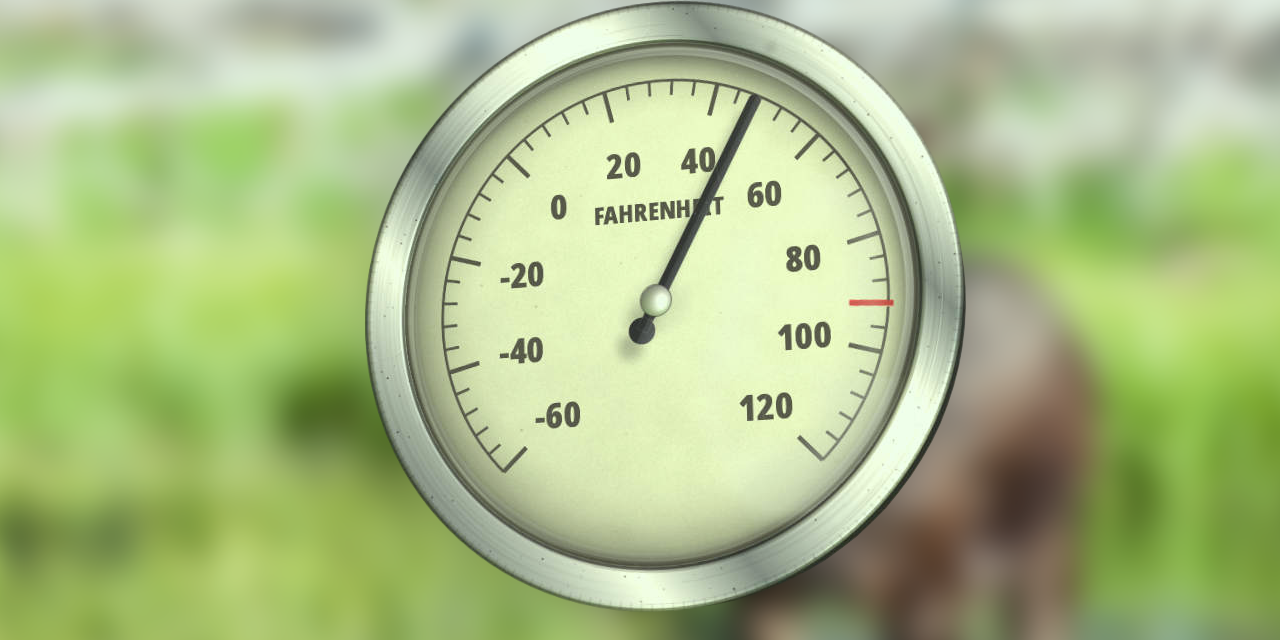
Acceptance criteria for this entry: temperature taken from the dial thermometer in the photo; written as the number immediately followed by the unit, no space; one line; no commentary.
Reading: 48°F
